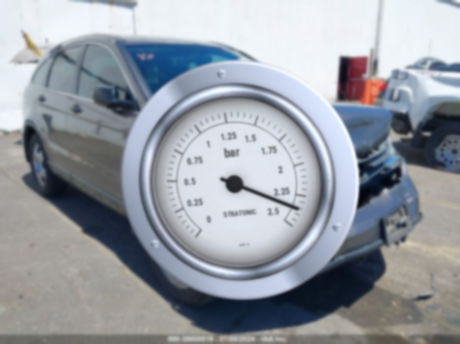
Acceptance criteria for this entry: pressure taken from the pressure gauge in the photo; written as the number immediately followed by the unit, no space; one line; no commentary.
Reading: 2.35bar
